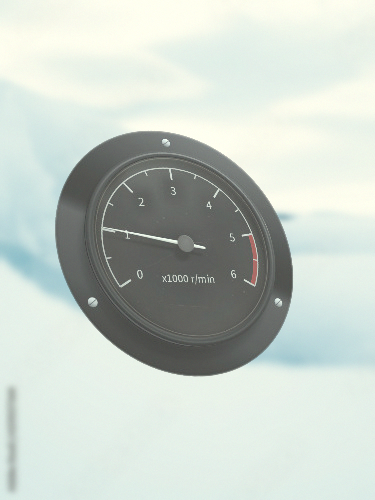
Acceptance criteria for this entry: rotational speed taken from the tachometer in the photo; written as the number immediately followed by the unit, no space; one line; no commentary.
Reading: 1000rpm
